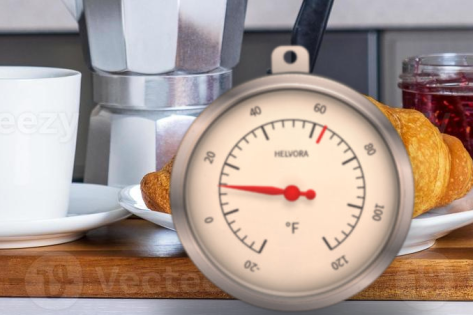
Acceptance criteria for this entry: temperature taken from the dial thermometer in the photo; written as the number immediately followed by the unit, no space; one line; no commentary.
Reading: 12°F
